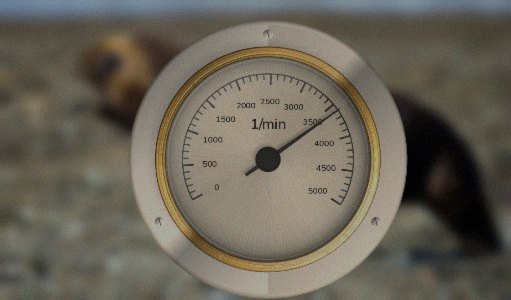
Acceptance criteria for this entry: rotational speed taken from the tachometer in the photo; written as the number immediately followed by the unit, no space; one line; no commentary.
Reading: 3600rpm
